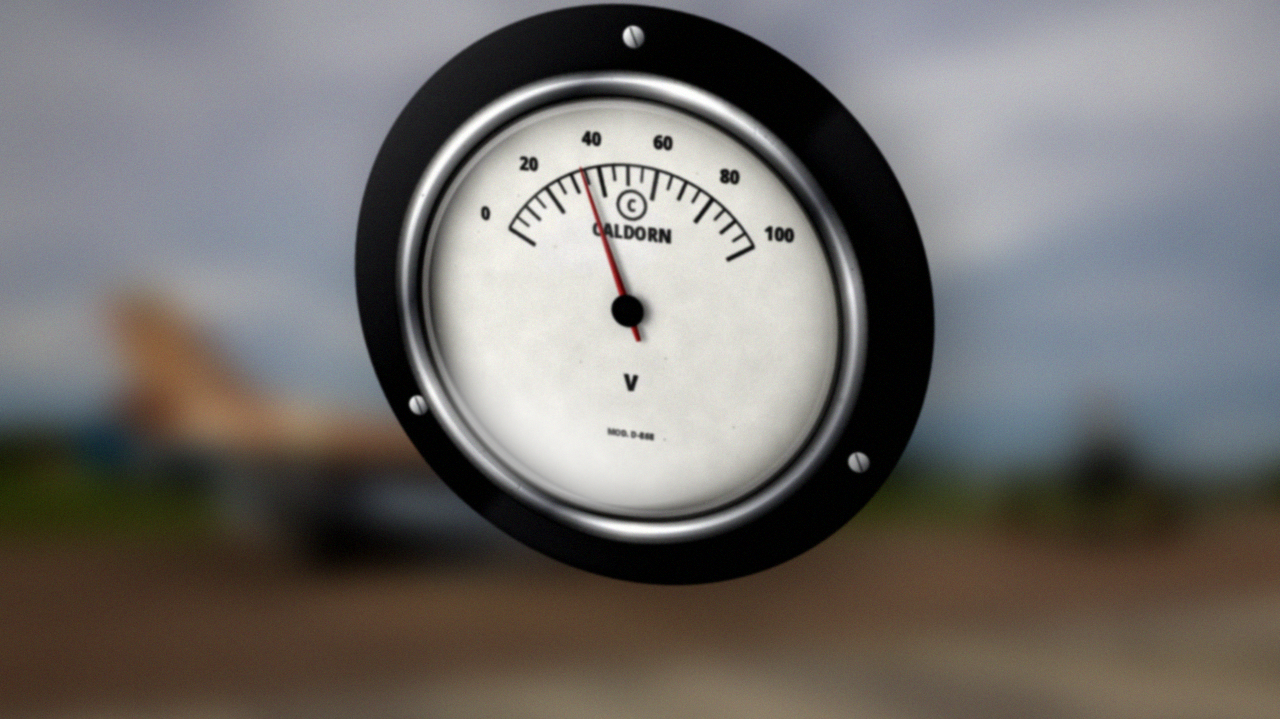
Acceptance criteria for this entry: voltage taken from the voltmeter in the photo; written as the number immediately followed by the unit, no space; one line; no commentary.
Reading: 35V
